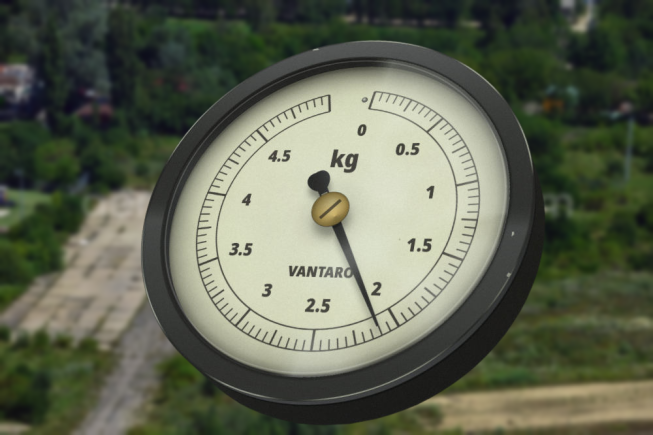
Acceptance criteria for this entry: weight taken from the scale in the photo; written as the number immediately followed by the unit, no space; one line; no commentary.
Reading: 2.1kg
